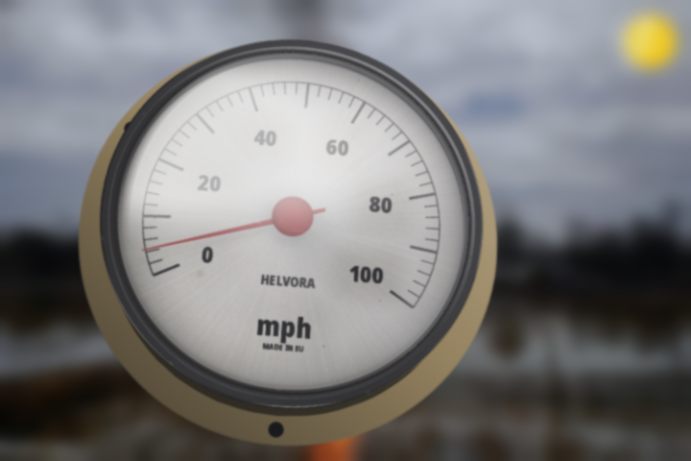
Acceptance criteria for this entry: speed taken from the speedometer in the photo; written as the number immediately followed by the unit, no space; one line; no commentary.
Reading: 4mph
